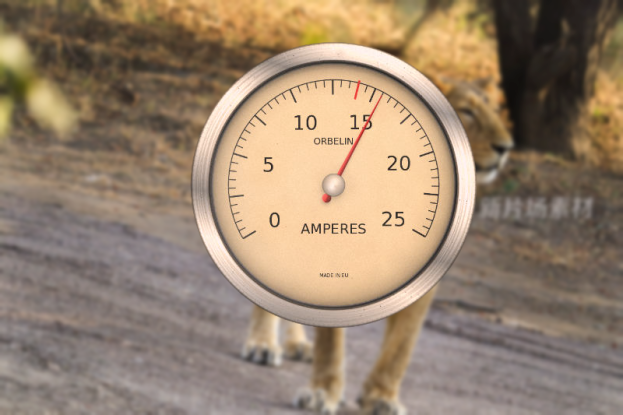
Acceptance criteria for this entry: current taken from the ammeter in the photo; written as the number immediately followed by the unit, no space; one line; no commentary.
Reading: 15.5A
